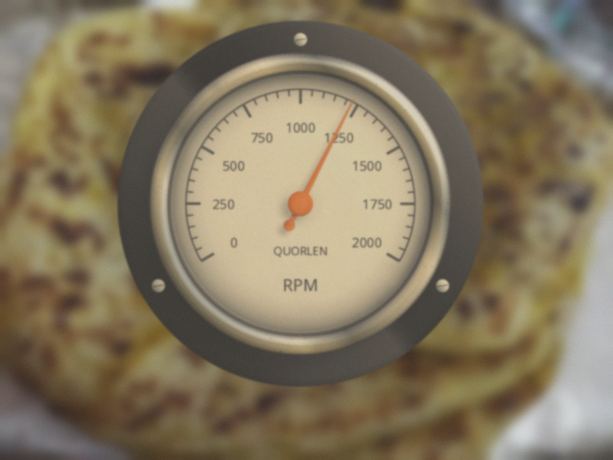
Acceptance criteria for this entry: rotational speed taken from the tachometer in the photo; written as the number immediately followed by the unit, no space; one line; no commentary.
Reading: 1225rpm
